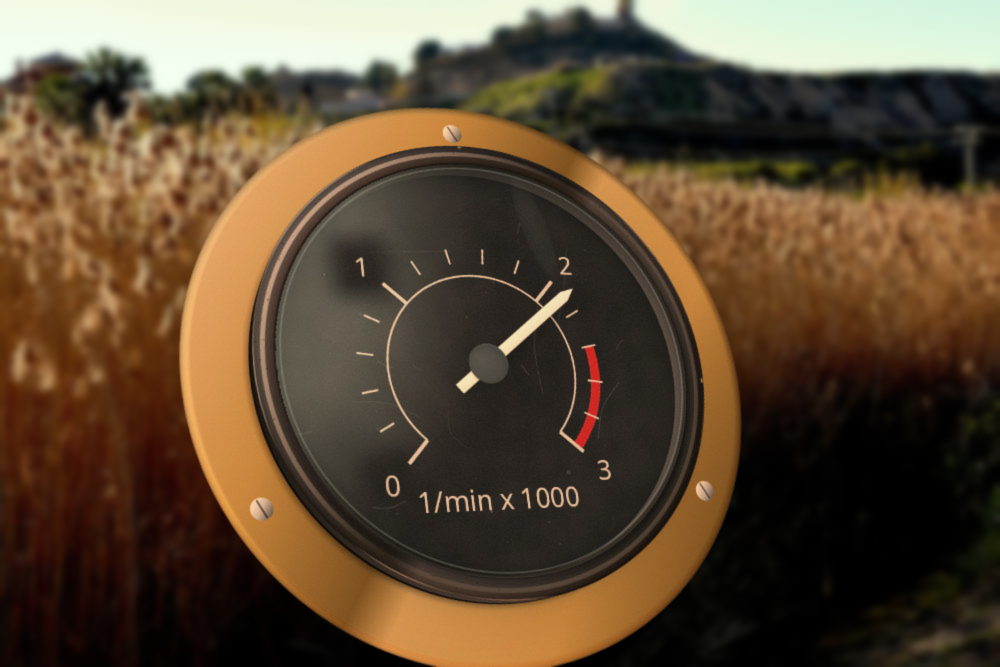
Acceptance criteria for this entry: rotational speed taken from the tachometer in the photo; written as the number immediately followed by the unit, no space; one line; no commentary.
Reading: 2100rpm
